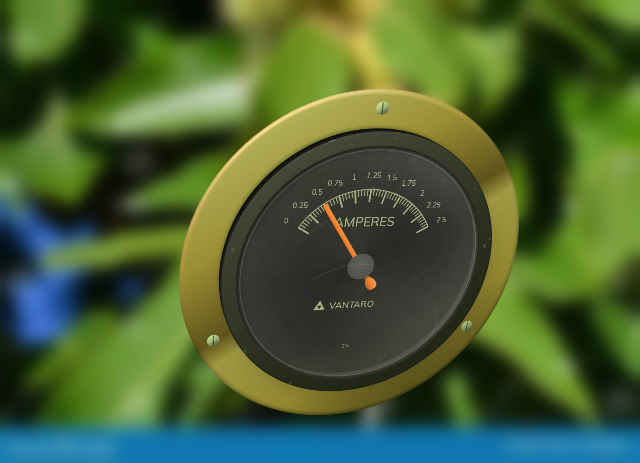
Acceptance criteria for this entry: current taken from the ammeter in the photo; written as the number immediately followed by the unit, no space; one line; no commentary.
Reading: 0.5A
